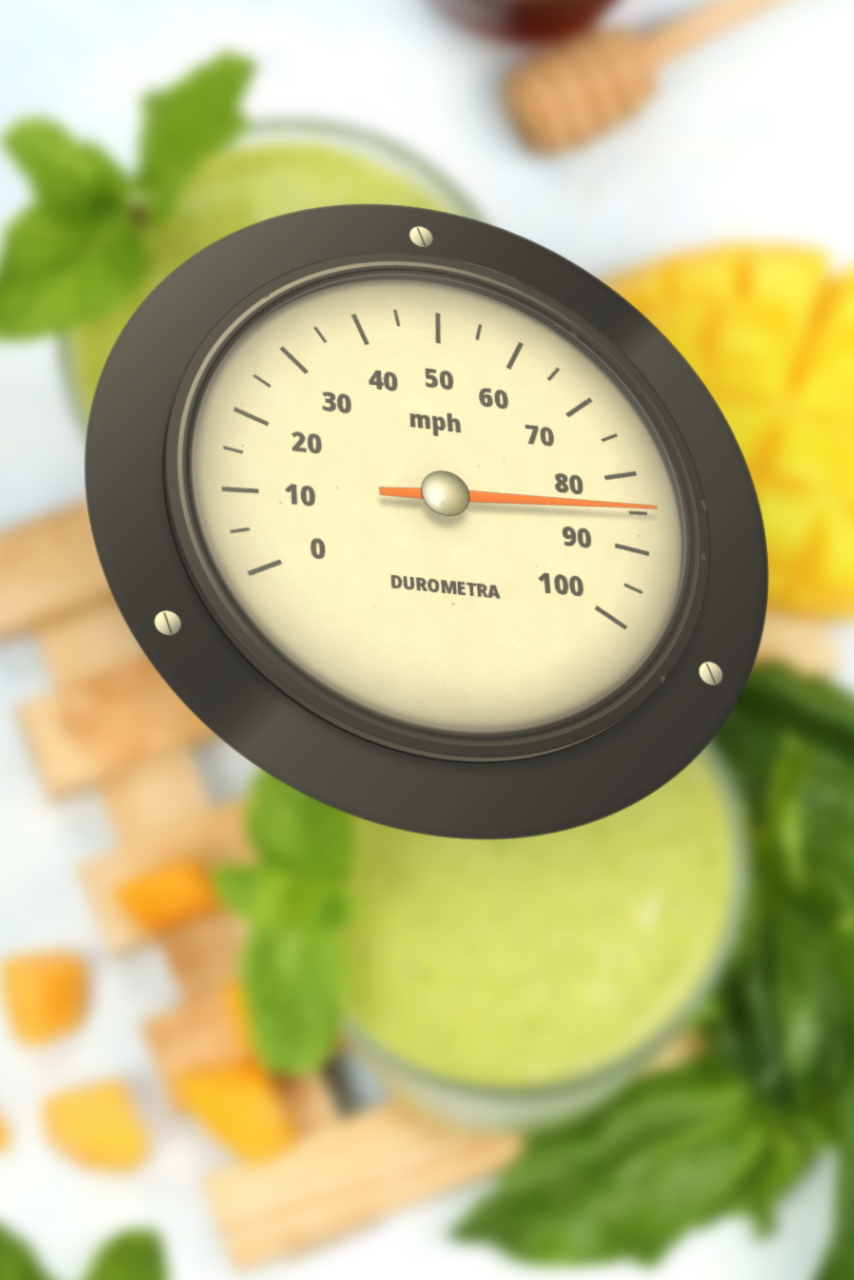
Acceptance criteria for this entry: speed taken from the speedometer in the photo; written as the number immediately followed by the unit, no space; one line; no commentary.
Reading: 85mph
